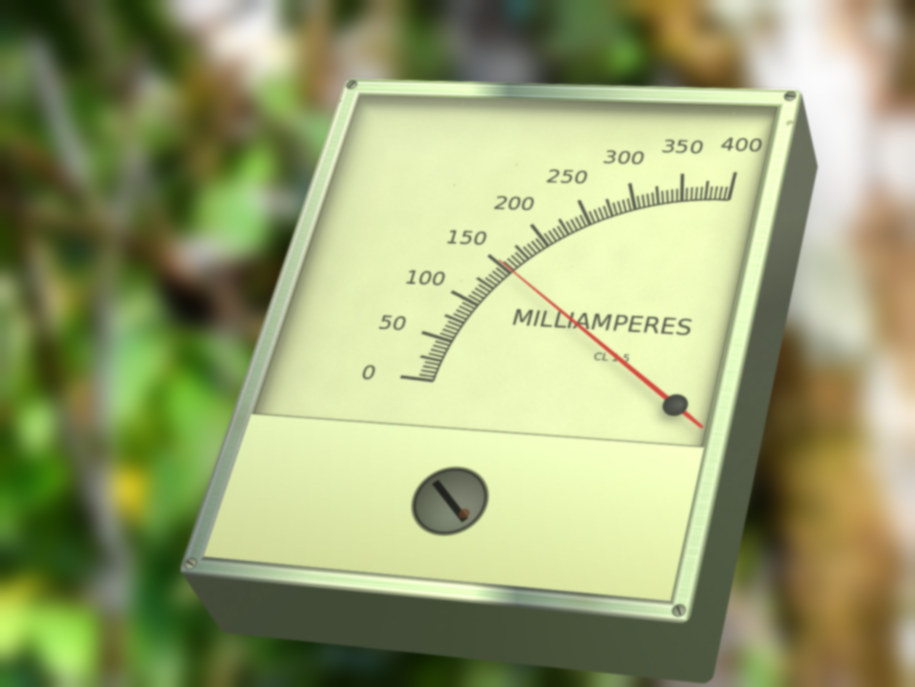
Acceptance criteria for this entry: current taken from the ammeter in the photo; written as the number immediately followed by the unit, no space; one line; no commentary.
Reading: 150mA
